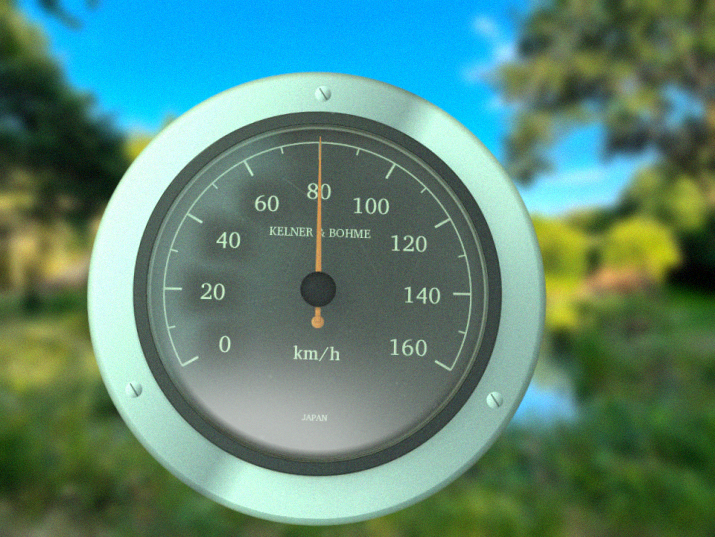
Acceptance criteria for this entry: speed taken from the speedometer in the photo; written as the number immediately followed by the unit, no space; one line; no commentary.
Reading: 80km/h
